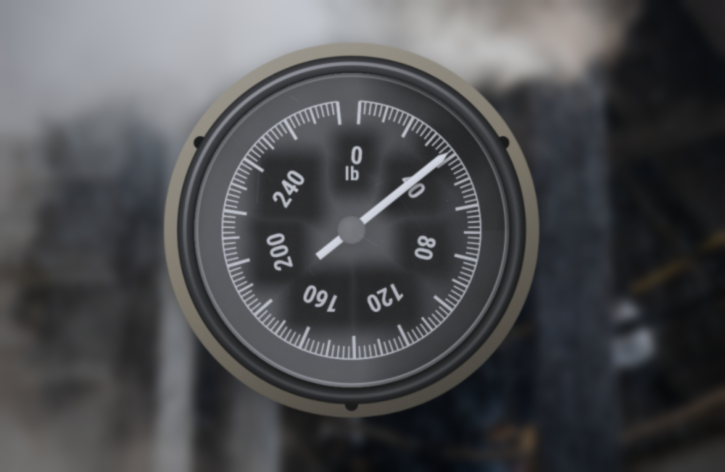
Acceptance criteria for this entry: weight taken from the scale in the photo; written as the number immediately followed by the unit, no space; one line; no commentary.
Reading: 38lb
